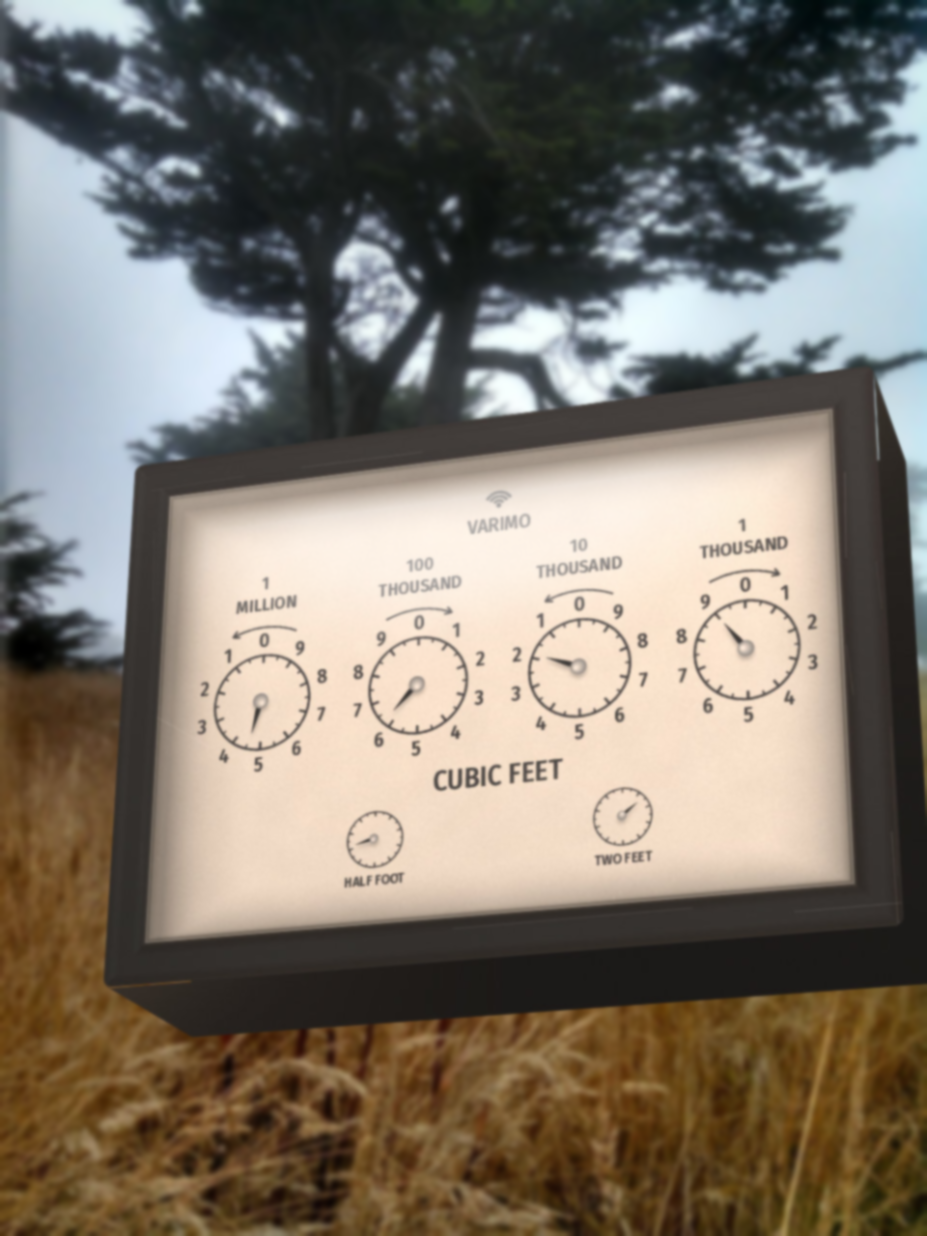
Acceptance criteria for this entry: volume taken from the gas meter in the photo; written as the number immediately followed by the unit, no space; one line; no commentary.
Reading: 461900ft³
